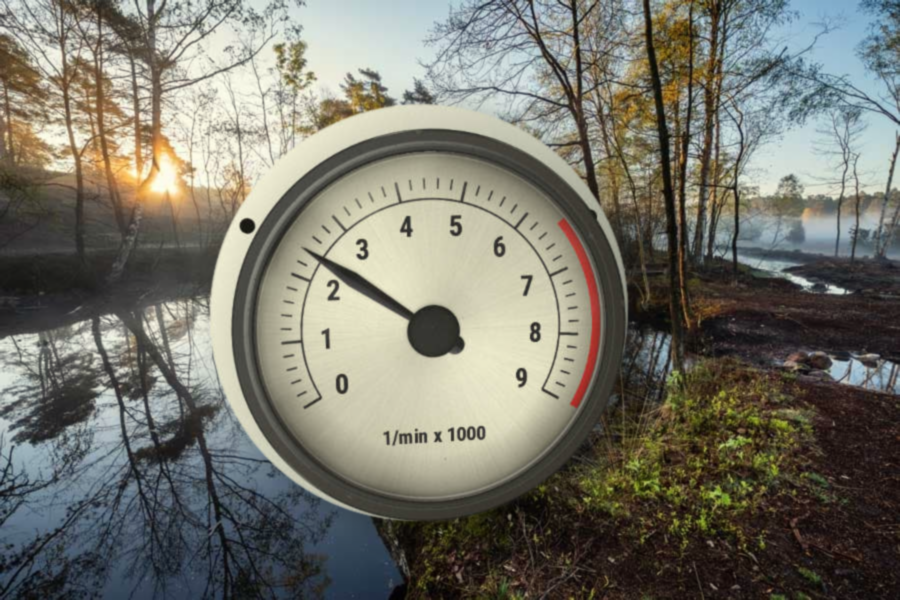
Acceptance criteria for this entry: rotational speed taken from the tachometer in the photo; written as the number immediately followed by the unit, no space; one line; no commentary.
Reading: 2400rpm
